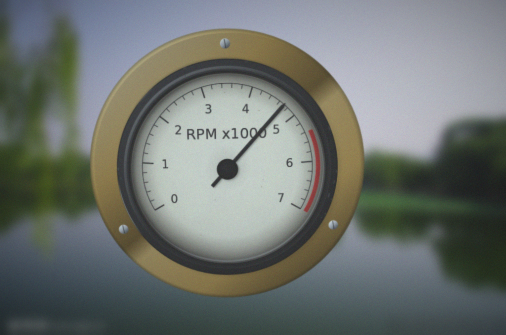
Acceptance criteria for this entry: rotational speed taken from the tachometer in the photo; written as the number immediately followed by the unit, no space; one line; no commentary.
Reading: 4700rpm
